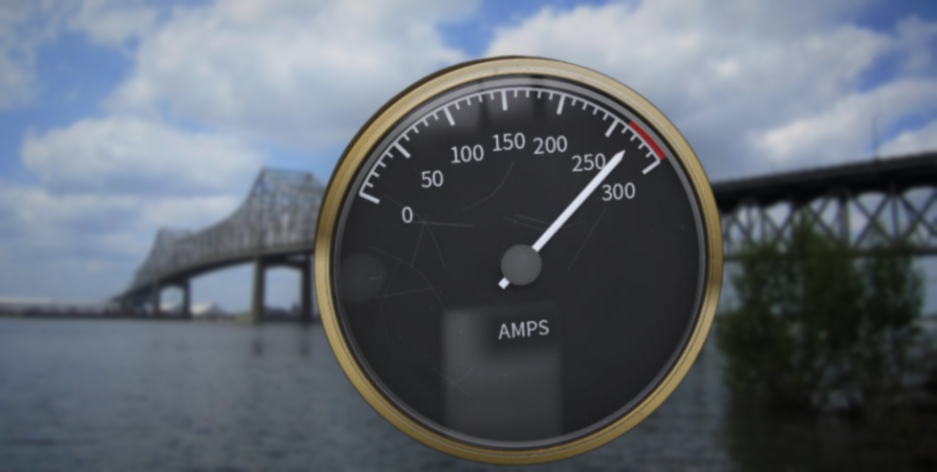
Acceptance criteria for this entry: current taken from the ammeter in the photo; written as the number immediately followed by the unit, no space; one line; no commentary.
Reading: 270A
